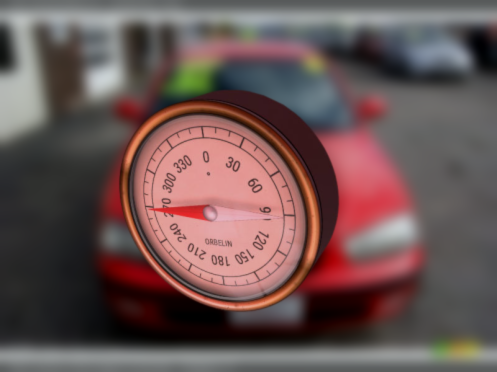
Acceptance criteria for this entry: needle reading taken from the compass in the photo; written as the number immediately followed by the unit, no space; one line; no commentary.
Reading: 270°
